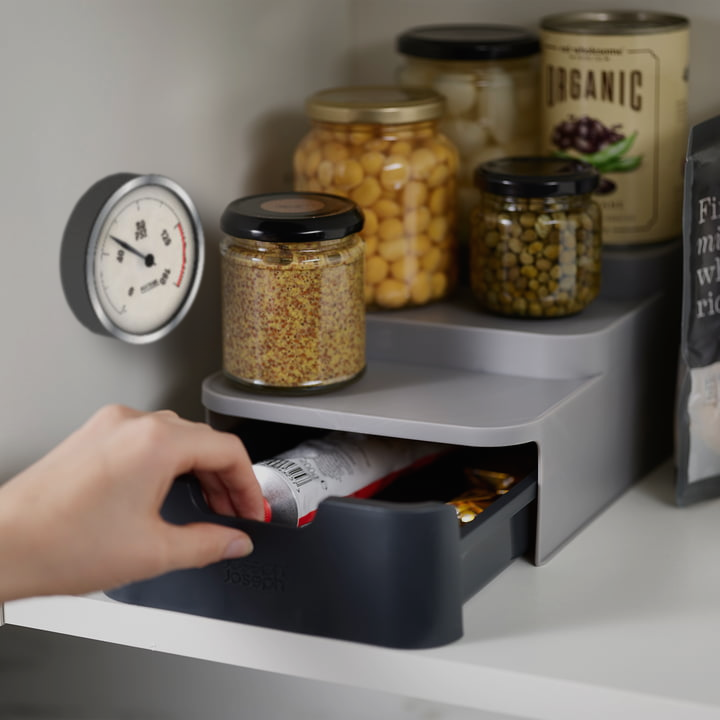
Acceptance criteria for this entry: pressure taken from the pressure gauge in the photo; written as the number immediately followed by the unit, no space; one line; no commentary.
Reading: 50psi
